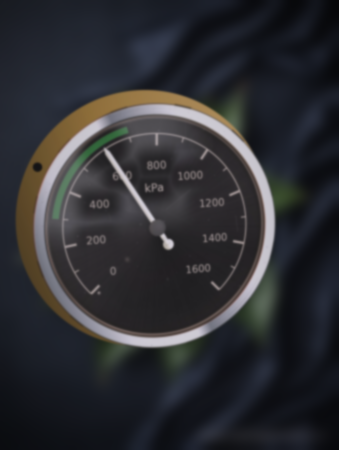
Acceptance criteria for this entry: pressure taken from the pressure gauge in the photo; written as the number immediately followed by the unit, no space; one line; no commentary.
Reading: 600kPa
